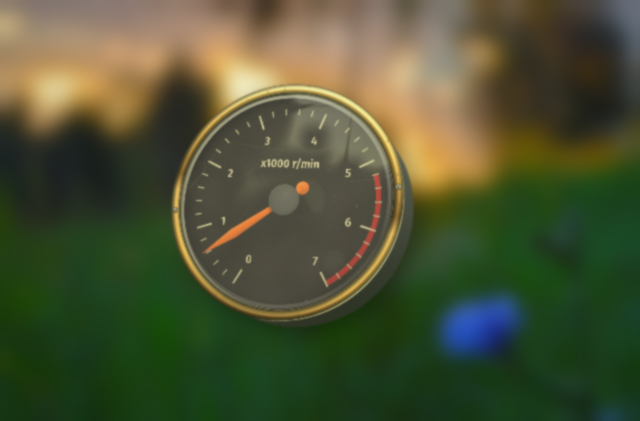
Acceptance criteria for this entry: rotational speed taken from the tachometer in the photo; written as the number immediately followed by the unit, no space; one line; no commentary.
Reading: 600rpm
